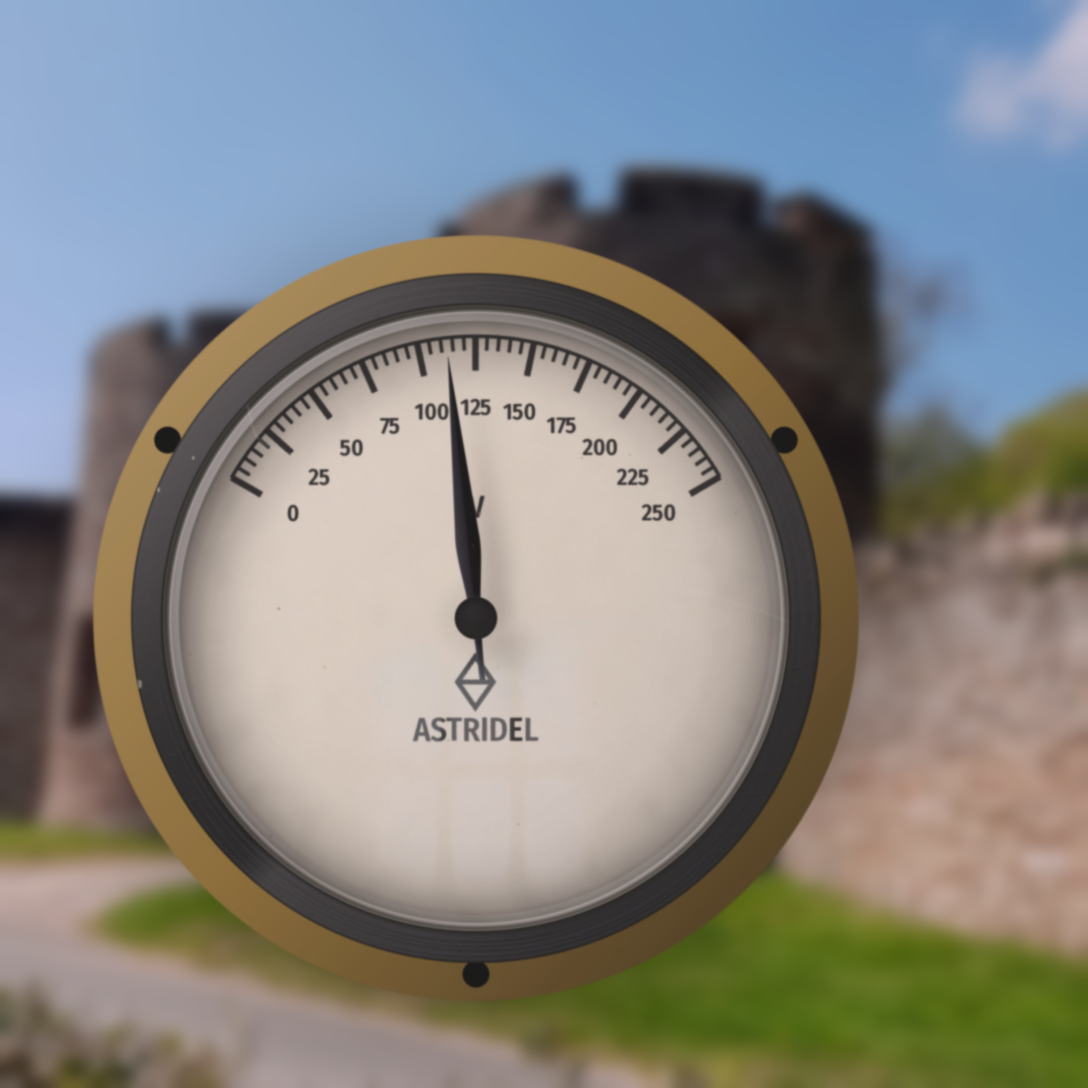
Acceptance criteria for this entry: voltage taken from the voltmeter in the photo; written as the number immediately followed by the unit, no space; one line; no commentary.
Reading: 112.5V
